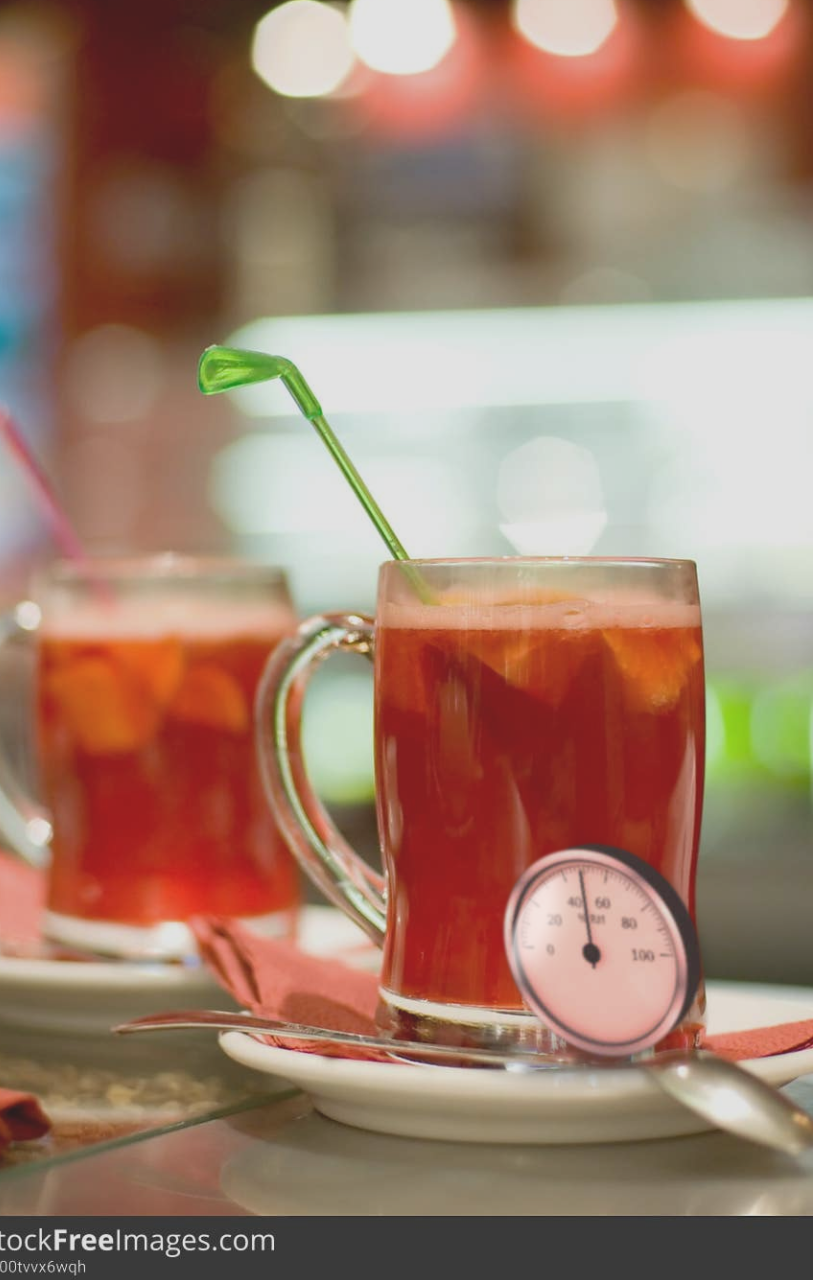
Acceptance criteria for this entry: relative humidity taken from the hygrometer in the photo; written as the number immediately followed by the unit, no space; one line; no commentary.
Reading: 50%
